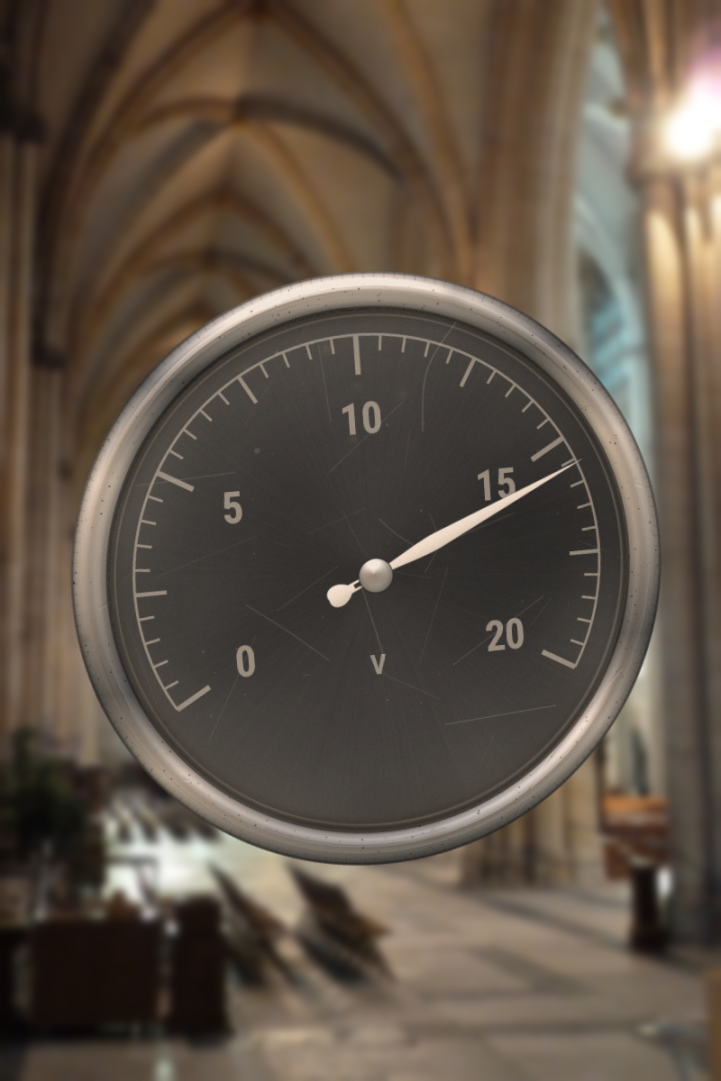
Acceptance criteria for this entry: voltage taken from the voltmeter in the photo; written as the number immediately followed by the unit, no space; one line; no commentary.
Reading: 15.5V
